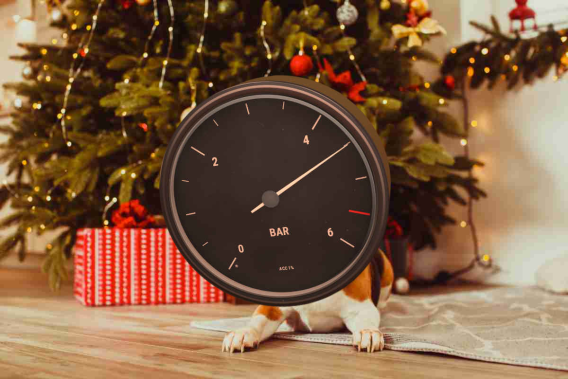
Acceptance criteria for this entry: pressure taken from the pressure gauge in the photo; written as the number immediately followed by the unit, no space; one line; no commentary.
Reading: 4.5bar
